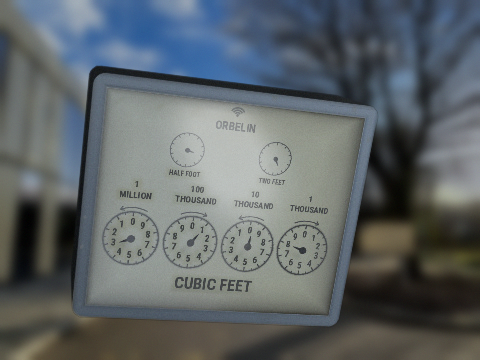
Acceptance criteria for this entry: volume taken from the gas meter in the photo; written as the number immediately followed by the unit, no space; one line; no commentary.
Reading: 309800ft³
